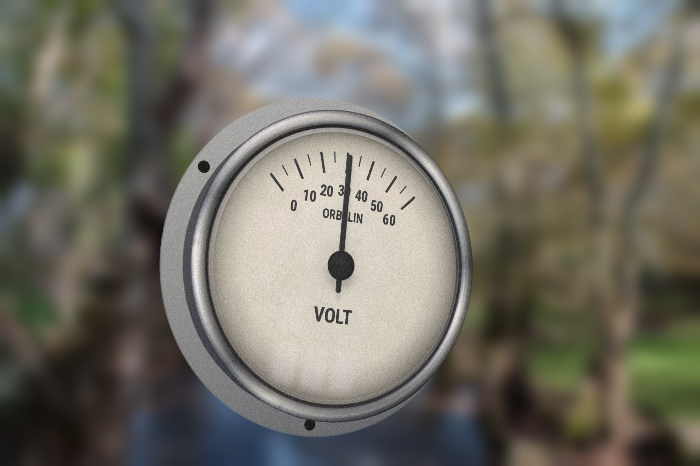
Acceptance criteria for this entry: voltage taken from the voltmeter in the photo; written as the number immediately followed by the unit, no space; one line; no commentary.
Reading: 30V
